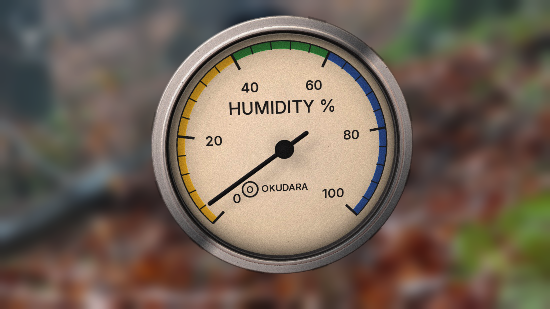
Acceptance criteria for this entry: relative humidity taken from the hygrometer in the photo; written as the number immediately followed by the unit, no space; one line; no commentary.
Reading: 4%
